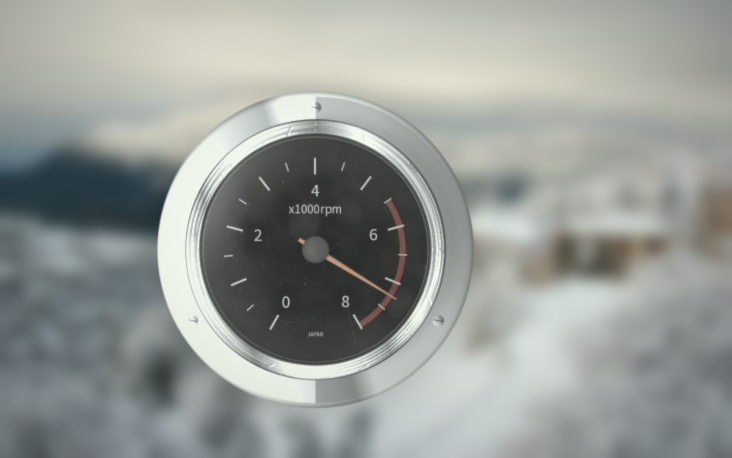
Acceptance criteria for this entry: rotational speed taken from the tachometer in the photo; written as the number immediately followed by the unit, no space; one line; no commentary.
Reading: 7250rpm
